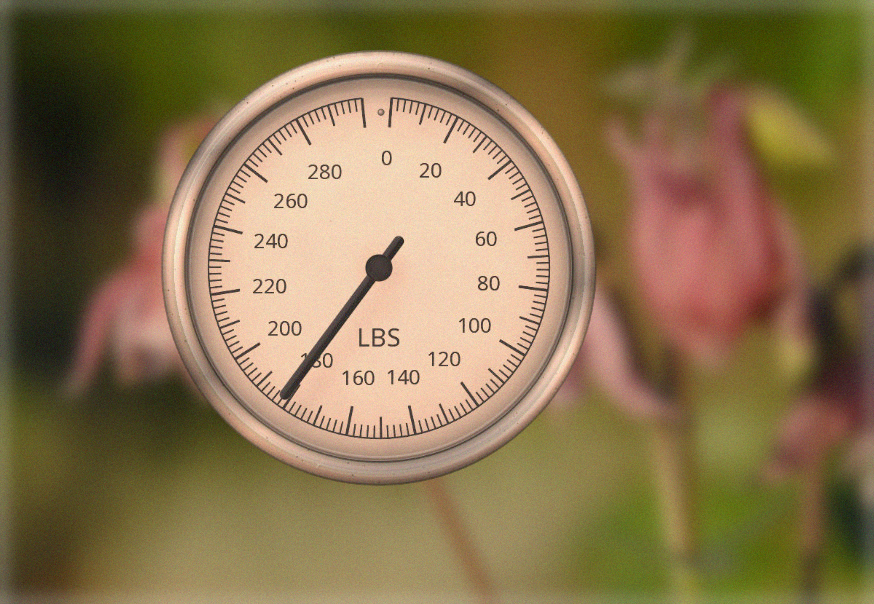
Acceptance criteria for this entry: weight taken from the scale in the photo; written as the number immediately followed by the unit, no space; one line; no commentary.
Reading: 182lb
